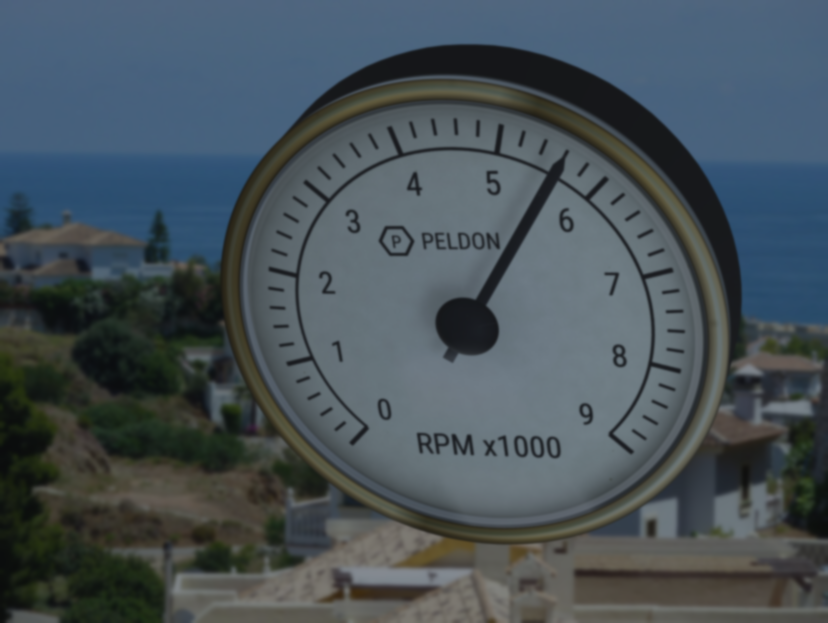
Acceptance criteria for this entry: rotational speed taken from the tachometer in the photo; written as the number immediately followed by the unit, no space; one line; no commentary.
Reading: 5600rpm
